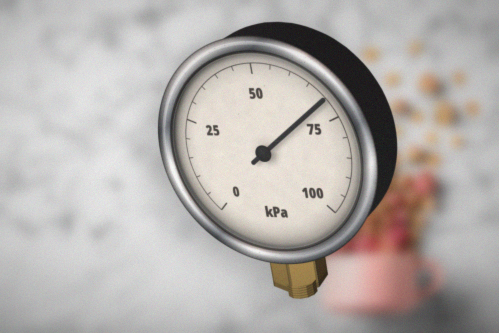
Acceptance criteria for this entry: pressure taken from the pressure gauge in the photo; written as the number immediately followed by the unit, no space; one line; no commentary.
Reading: 70kPa
